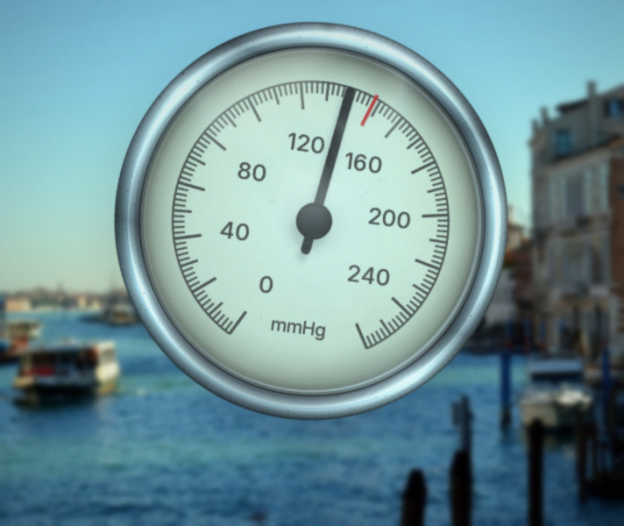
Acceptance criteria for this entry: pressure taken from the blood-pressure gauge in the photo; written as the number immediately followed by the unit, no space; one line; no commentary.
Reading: 138mmHg
